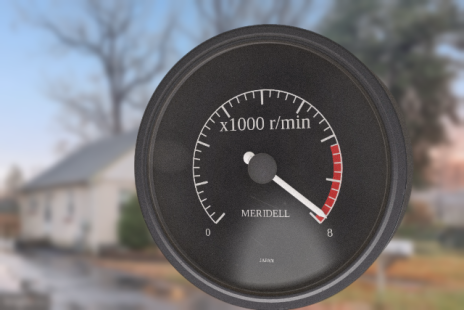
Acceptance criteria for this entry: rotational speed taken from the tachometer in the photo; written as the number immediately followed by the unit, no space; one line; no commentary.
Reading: 7800rpm
